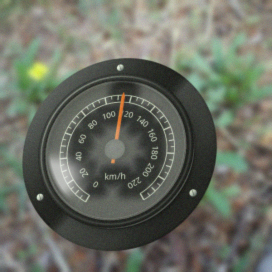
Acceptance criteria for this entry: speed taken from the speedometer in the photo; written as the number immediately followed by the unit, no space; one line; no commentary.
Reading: 115km/h
